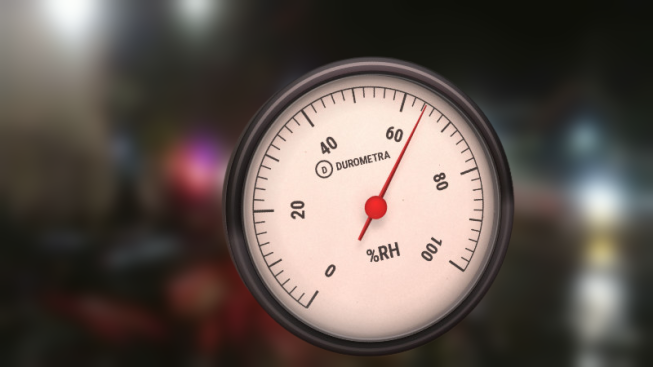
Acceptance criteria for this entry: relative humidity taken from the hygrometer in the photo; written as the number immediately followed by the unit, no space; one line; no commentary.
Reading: 64%
